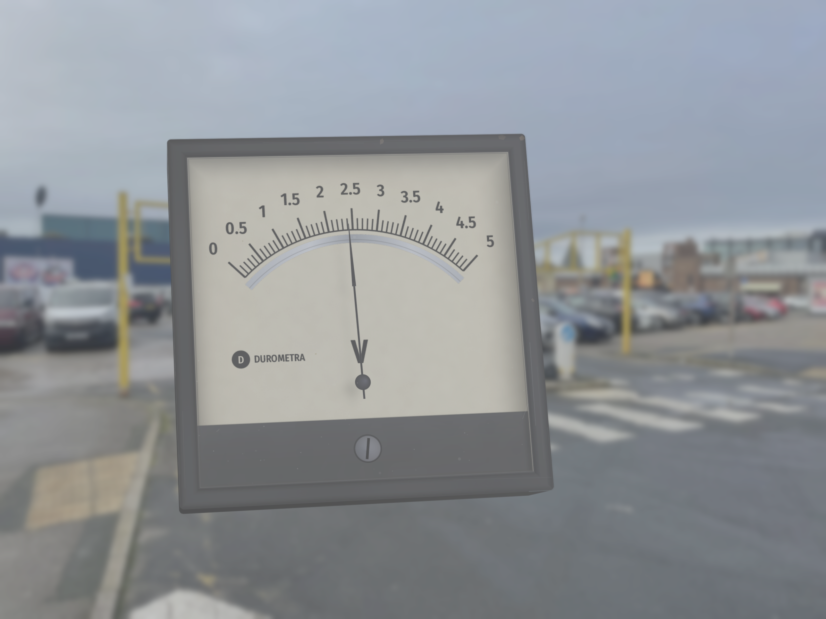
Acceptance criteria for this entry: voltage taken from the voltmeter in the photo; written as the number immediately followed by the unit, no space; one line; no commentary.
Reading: 2.4V
